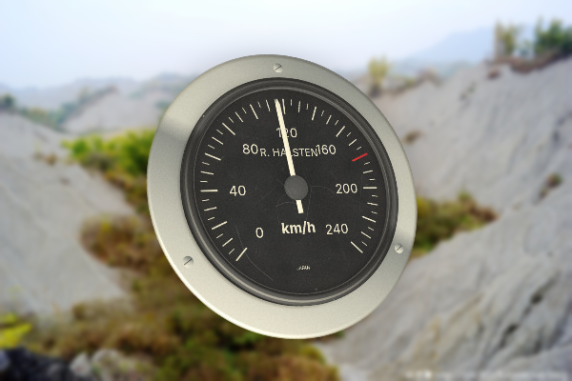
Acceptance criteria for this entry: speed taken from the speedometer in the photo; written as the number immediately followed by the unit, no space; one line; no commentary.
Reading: 115km/h
